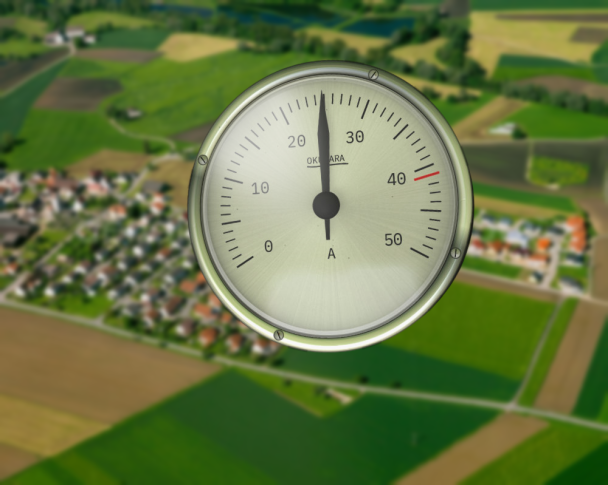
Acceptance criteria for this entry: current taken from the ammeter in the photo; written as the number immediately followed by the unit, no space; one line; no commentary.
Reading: 25A
